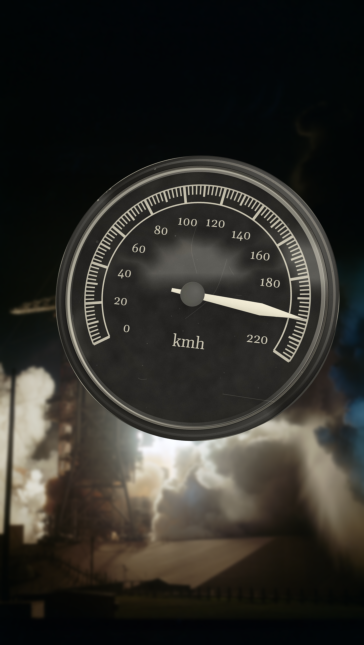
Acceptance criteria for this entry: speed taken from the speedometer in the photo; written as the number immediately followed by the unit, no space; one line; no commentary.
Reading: 200km/h
